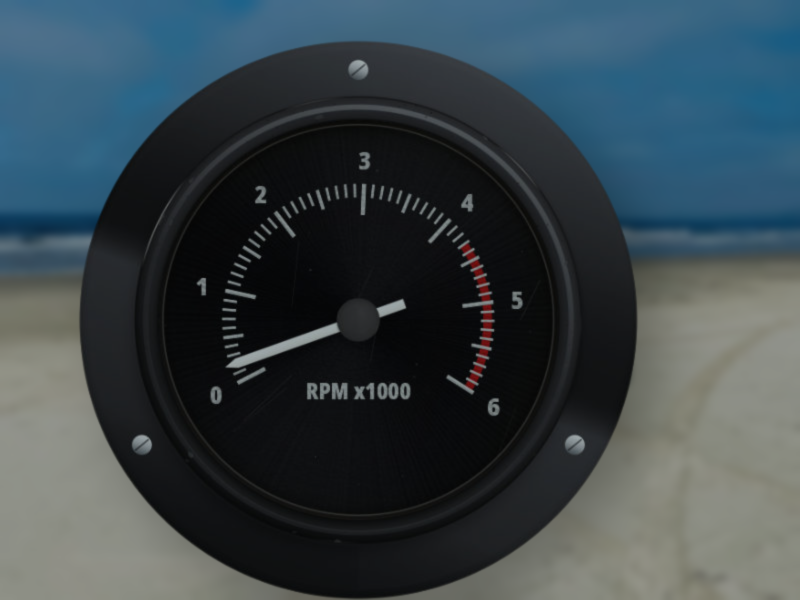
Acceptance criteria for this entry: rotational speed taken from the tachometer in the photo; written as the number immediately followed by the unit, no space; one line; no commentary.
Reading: 200rpm
